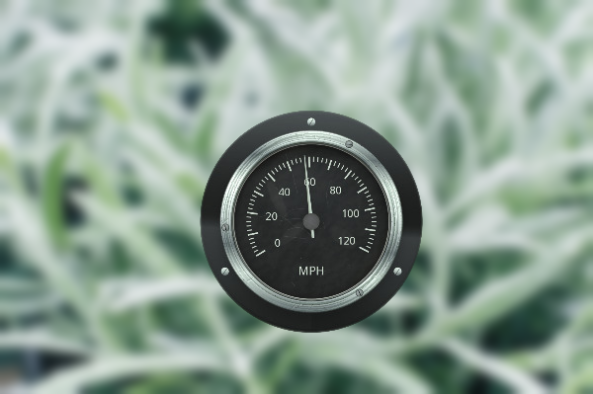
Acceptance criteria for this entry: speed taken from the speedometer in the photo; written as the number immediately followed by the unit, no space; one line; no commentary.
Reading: 58mph
